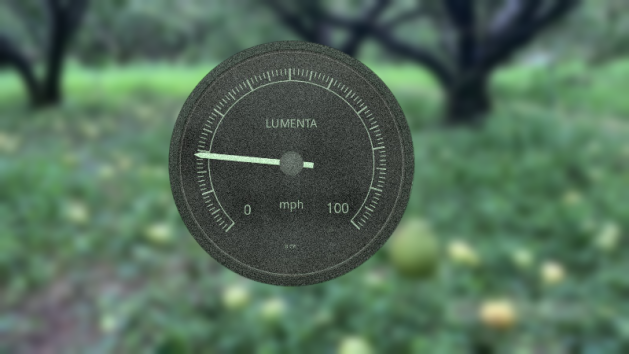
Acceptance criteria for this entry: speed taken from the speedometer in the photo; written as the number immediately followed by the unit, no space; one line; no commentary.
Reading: 19mph
